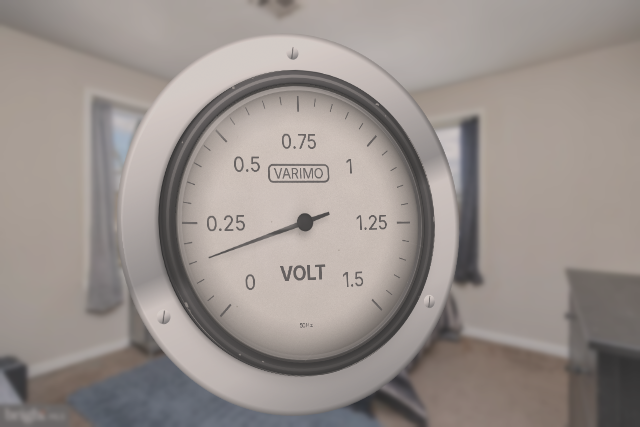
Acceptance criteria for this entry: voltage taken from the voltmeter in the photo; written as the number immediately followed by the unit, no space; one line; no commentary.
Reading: 0.15V
